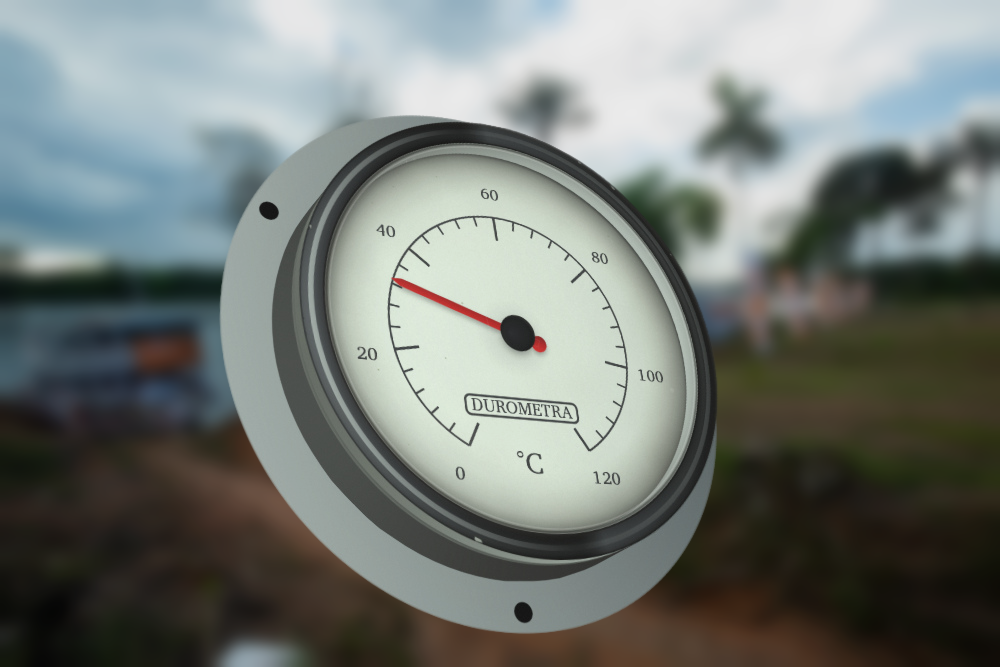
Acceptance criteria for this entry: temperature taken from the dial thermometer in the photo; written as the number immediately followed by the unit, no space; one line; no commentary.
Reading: 32°C
